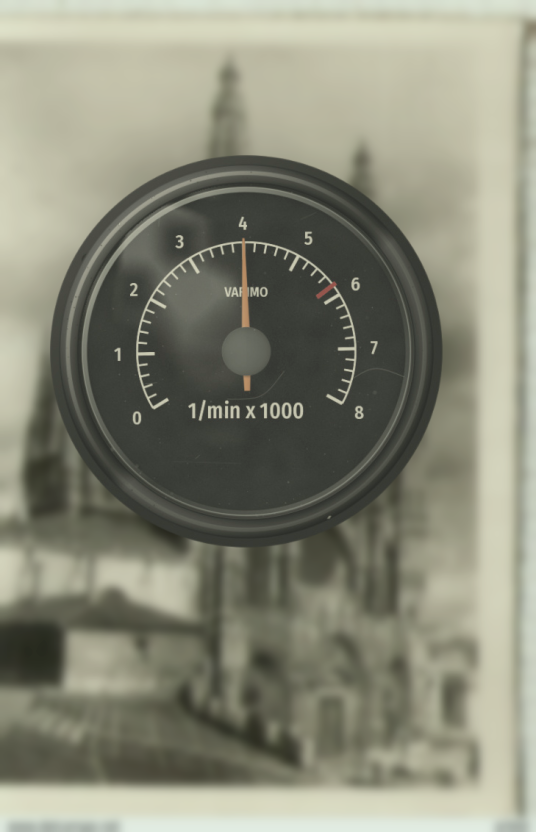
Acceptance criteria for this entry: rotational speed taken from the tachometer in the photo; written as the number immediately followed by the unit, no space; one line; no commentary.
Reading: 4000rpm
